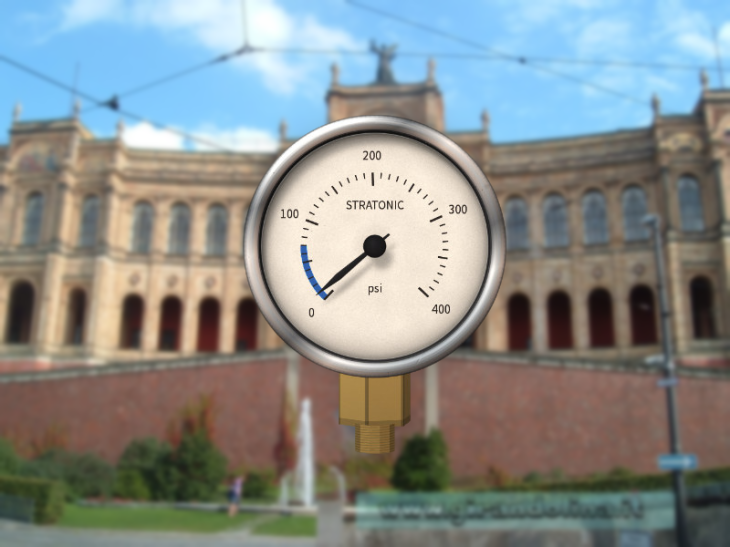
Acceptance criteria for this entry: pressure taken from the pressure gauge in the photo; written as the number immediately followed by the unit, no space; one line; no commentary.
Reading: 10psi
